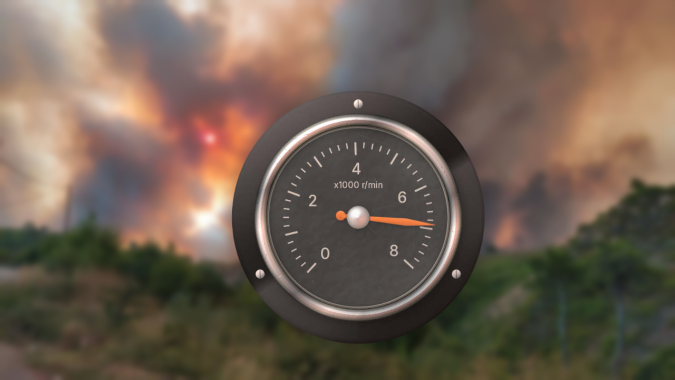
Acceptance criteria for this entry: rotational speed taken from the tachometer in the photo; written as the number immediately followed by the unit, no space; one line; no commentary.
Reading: 6900rpm
